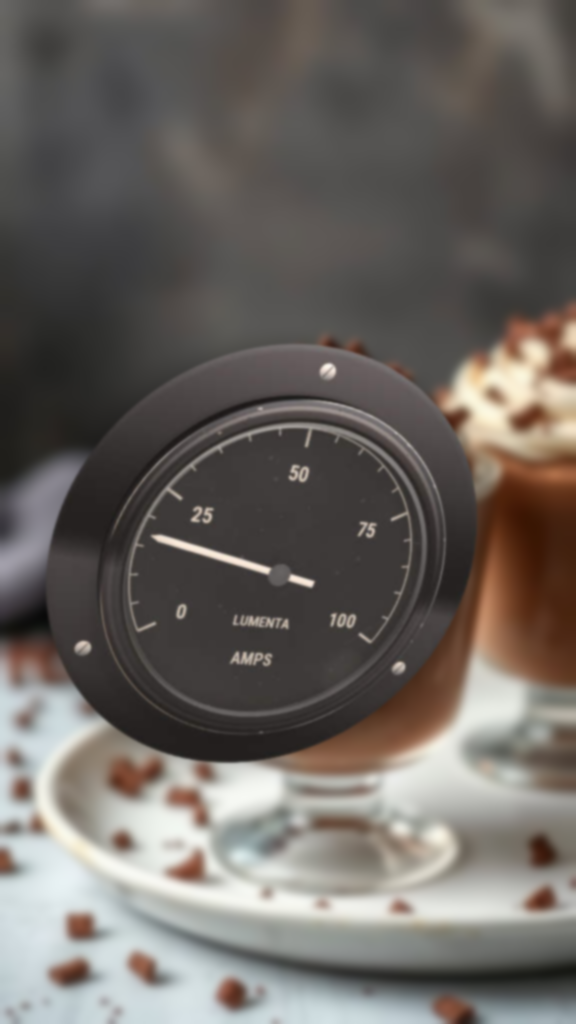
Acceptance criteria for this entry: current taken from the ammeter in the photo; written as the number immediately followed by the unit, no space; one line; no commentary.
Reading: 17.5A
